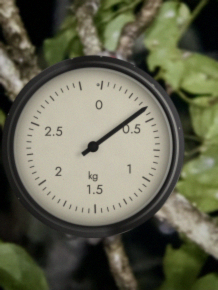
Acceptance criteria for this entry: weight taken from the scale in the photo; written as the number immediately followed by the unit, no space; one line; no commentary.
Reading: 0.4kg
